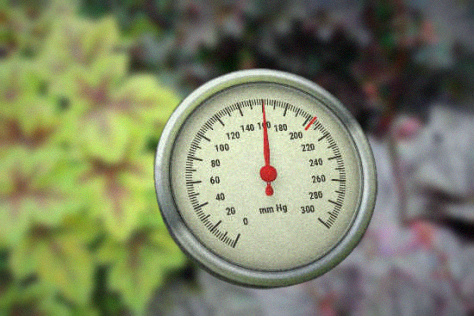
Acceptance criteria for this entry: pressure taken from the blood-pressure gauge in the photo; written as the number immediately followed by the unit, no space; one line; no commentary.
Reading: 160mmHg
